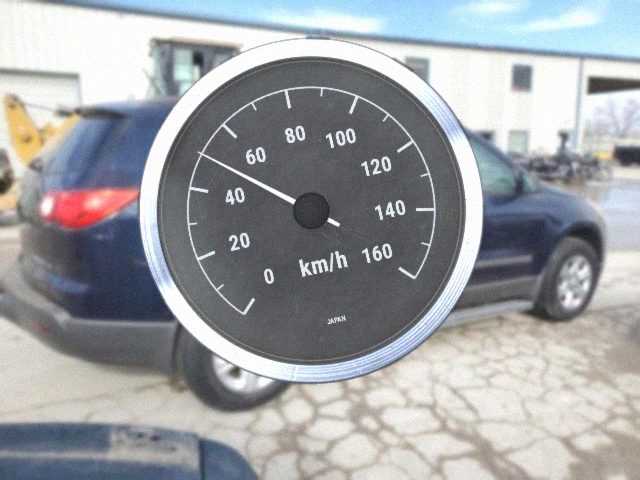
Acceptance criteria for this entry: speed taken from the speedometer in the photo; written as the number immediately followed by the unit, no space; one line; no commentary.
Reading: 50km/h
